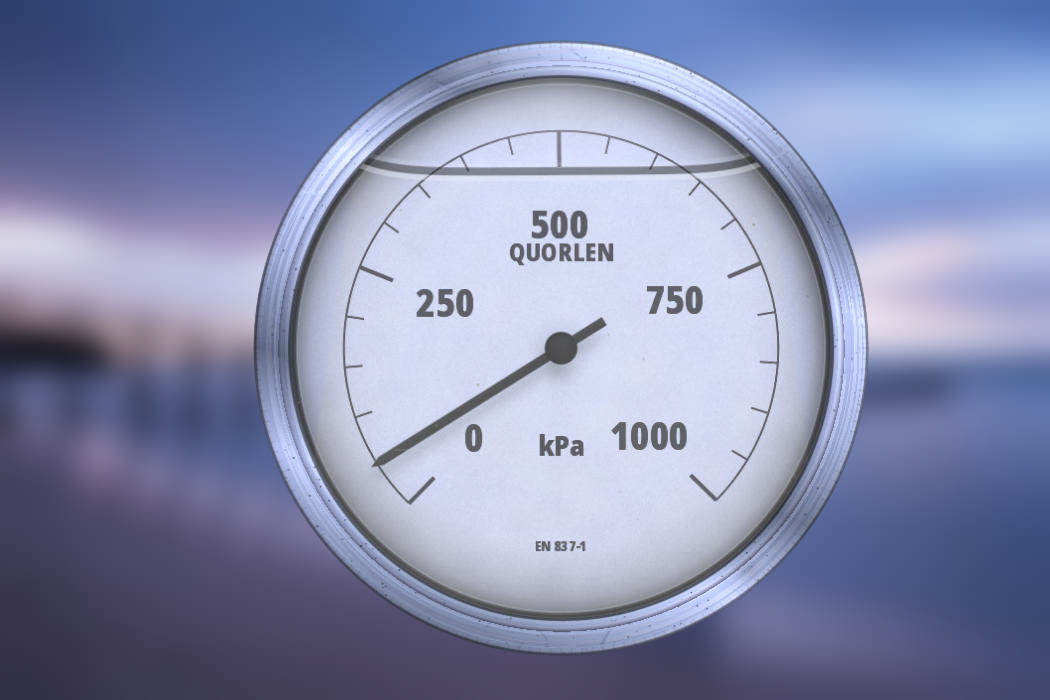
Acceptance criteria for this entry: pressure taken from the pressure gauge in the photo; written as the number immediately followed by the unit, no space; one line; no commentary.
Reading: 50kPa
